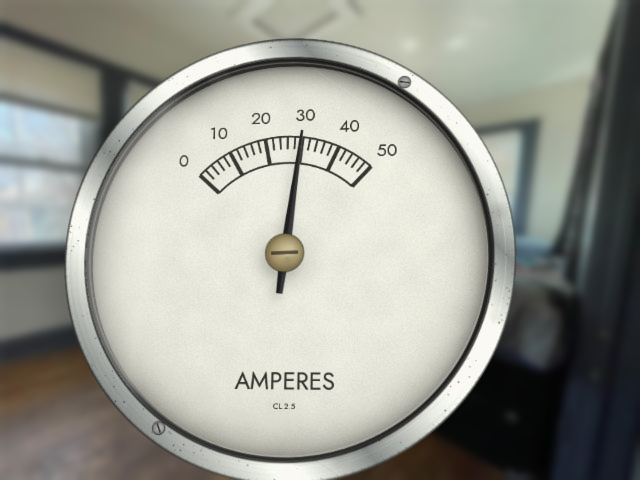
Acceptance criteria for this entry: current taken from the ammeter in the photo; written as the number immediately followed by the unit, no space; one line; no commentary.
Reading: 30A
